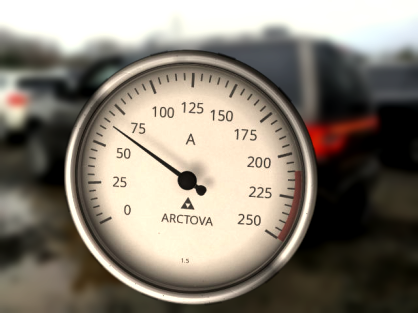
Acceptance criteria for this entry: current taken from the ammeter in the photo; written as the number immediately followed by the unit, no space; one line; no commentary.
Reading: 65A
